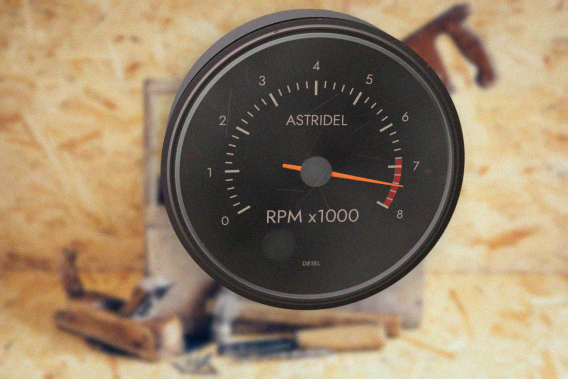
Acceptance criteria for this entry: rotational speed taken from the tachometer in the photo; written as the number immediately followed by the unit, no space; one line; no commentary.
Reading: 7400rpm
